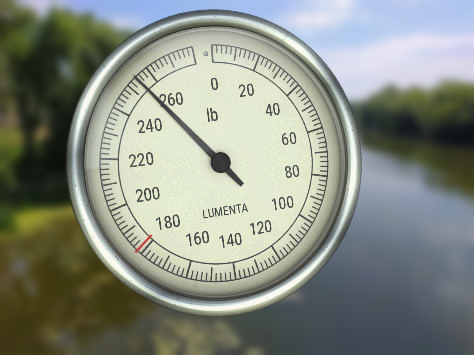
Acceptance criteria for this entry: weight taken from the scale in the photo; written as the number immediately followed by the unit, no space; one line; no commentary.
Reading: 254lb
